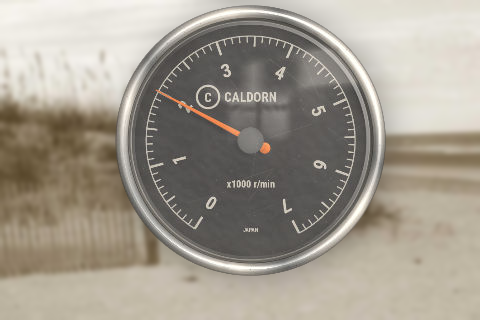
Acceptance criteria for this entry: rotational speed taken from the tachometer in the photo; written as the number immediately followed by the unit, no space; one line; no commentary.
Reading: 2000rpm
